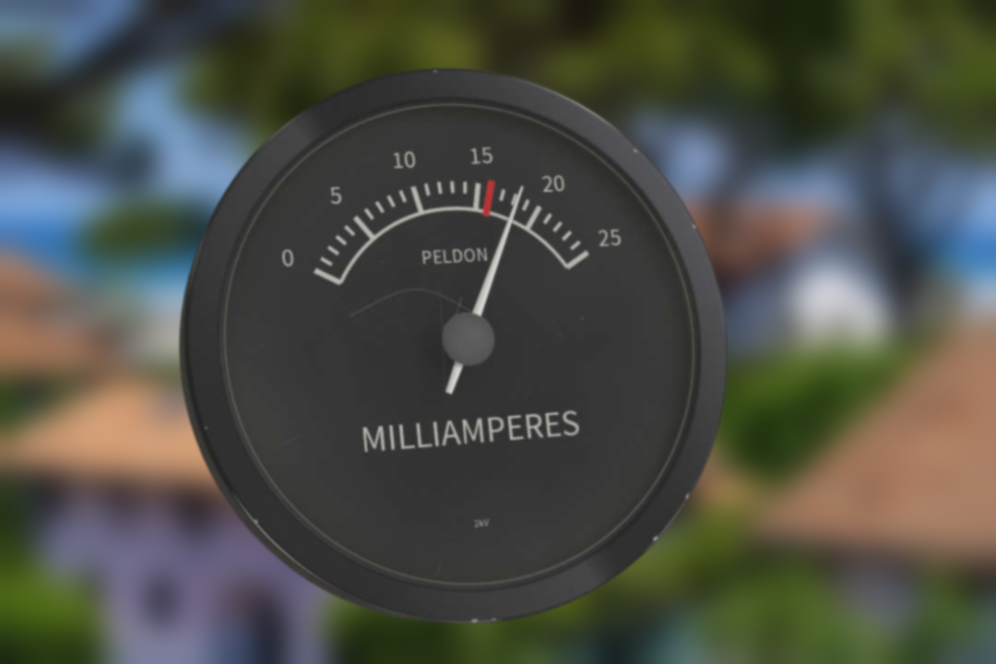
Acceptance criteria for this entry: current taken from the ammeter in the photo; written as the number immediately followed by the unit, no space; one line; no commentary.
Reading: 18mA
